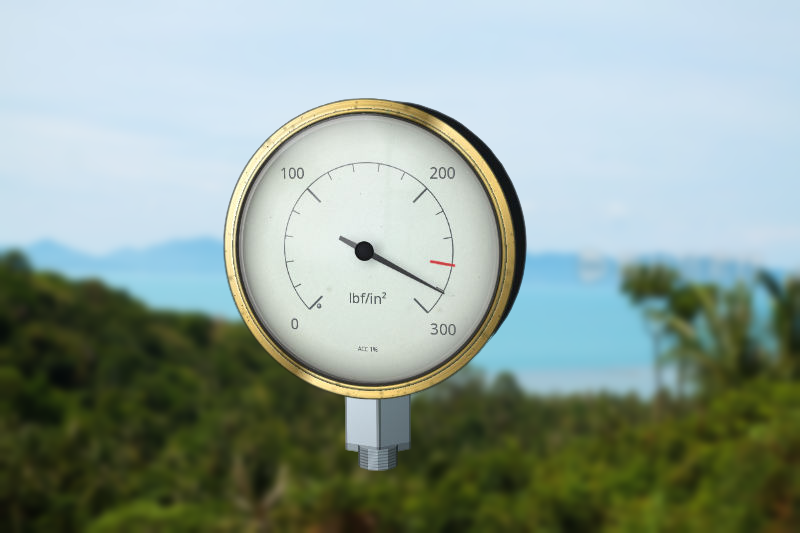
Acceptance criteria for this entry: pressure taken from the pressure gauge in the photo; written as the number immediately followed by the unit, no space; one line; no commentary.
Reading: 280psi
